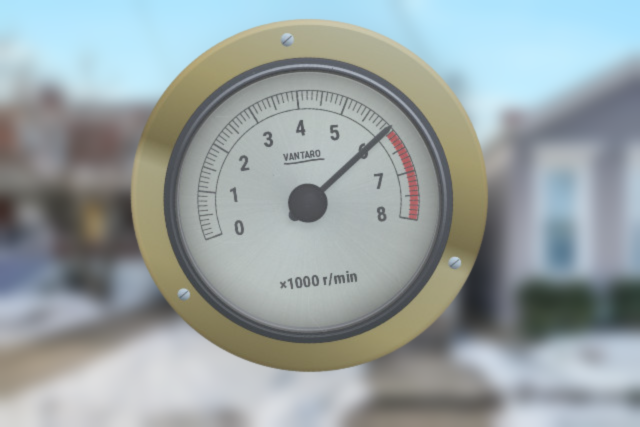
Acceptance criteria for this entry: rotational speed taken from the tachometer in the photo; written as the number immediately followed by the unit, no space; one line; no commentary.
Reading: 6000rpm
